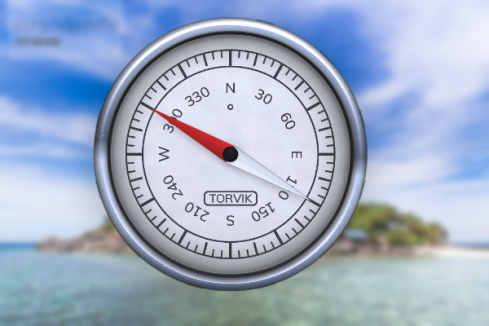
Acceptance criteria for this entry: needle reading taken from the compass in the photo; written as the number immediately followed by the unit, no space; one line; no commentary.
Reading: 300°
